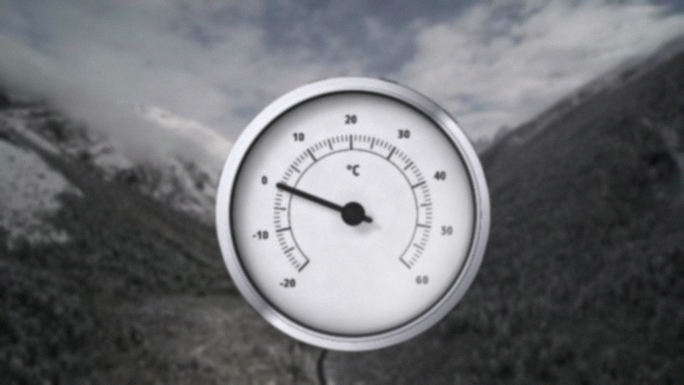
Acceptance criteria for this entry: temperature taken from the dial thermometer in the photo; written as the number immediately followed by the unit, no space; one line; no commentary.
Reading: 0°C
